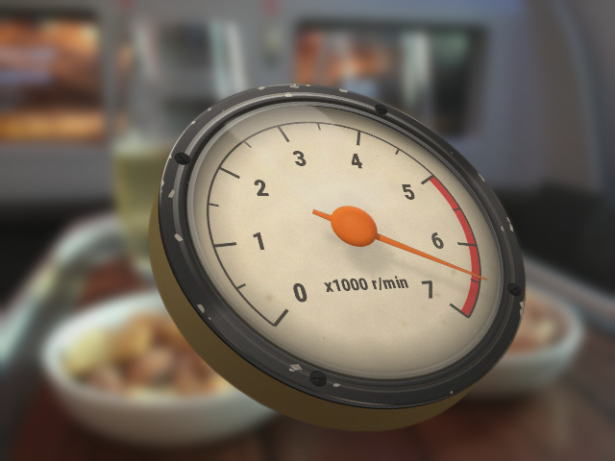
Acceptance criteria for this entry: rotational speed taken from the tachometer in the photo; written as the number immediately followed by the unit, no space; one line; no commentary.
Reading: 6500rpm
